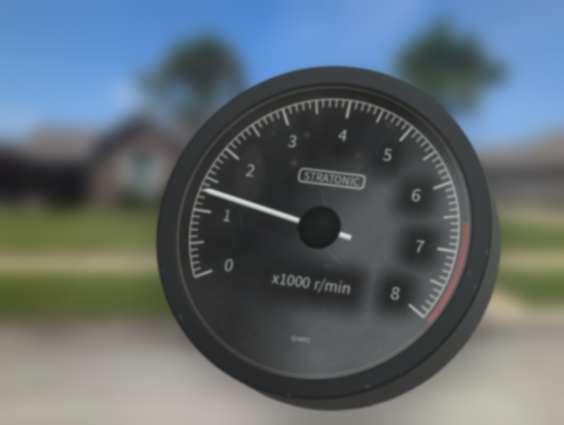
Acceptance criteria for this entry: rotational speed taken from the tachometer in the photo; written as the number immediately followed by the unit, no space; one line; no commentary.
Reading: 1300rpm
